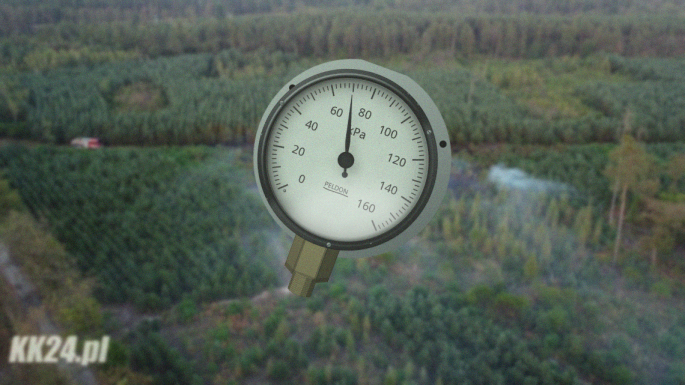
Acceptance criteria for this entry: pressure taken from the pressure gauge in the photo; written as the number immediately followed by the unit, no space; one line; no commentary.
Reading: 70kPa
